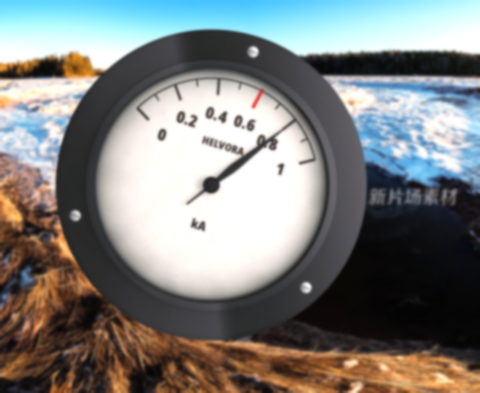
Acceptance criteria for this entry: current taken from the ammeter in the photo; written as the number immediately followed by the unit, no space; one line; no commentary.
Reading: 0.8kA
